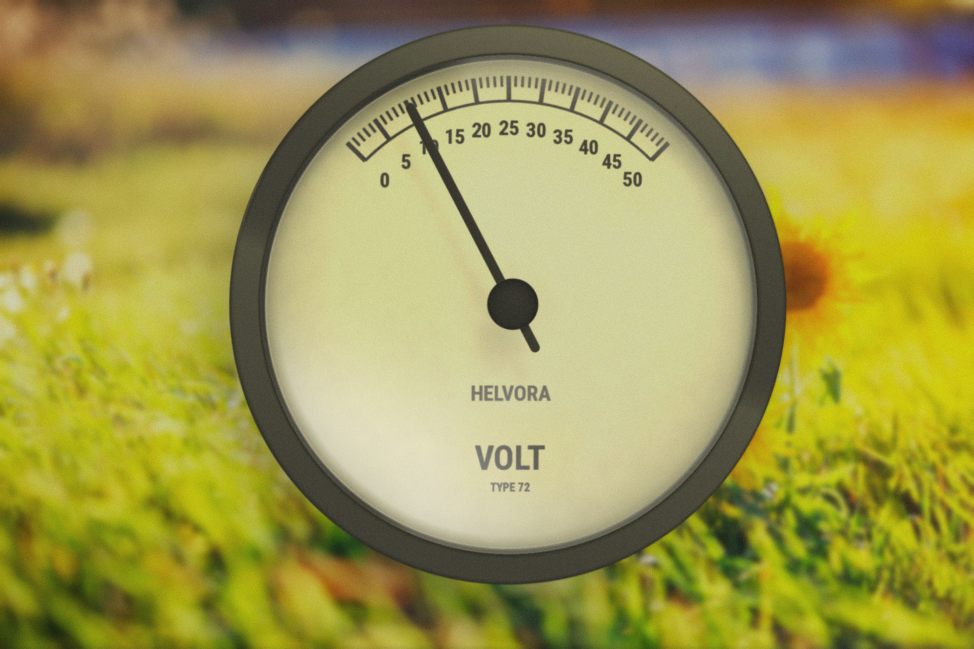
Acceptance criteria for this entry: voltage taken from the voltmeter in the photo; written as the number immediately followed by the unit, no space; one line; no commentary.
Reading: 10V
